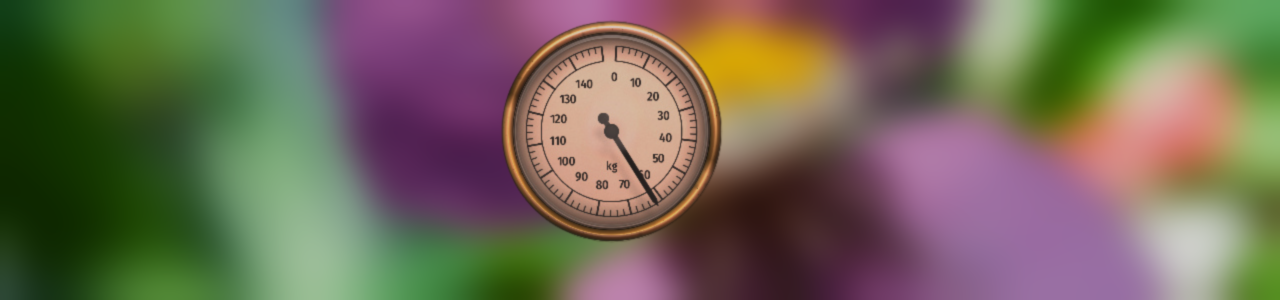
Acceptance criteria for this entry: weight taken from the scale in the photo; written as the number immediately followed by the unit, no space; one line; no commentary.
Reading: 62kg
